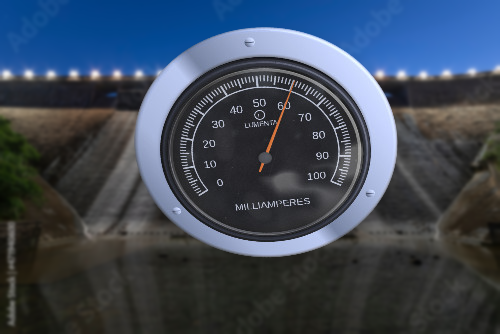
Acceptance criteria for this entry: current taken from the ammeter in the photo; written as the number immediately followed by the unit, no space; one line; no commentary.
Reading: 60mA
